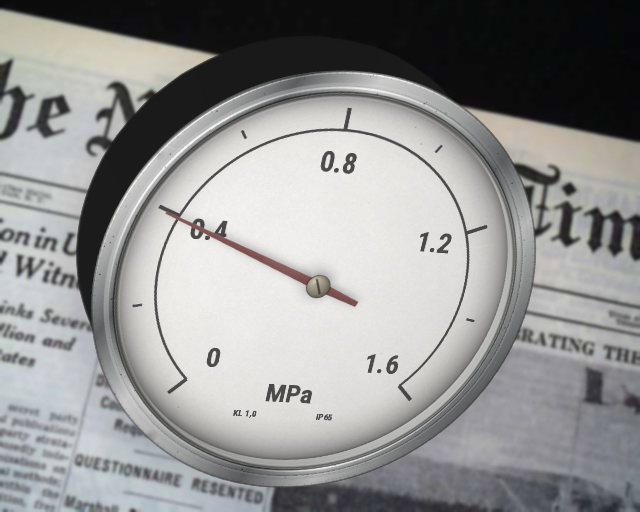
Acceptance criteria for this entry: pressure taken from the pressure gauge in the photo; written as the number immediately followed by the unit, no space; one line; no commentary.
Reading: 0.4MPa
